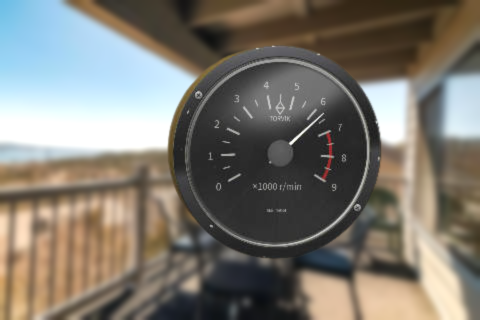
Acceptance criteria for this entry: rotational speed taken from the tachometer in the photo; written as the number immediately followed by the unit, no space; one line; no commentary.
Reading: 6250rpm
